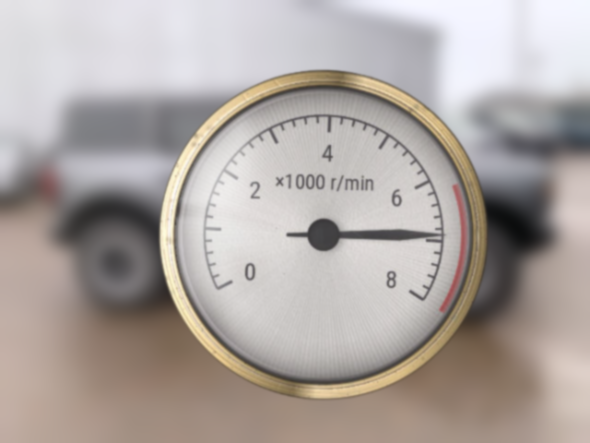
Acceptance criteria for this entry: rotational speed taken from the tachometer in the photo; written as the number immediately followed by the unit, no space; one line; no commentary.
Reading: 6900rpm
